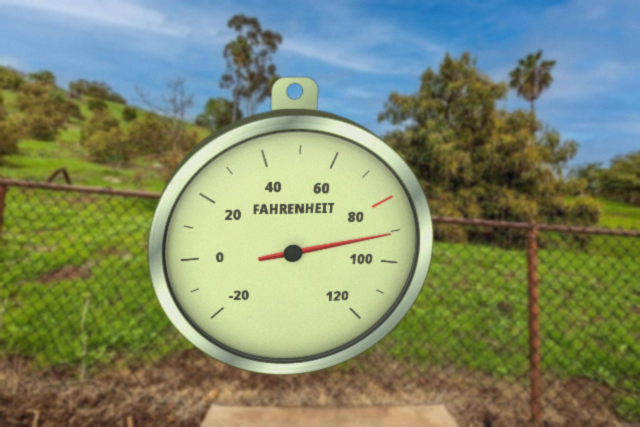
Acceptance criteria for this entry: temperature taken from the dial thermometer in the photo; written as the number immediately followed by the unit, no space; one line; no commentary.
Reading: 90°F
